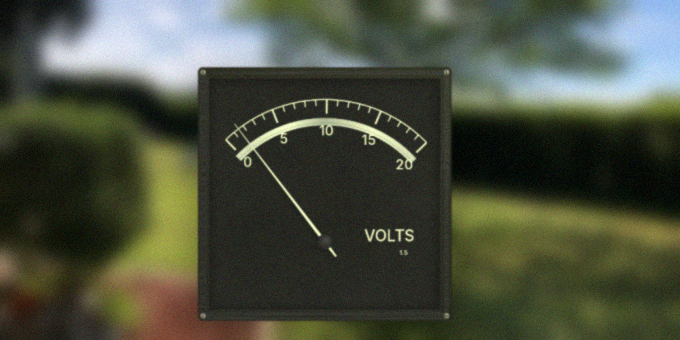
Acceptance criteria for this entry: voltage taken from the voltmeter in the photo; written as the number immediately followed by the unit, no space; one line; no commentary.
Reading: 1.5V
